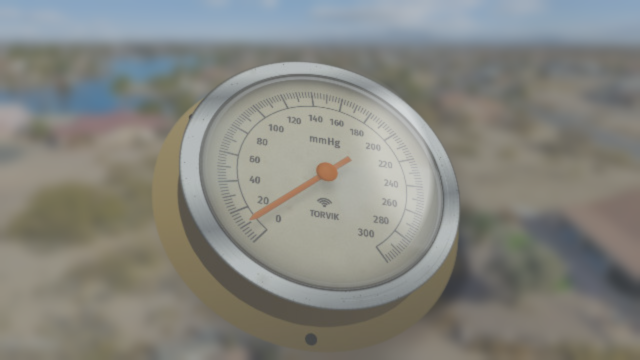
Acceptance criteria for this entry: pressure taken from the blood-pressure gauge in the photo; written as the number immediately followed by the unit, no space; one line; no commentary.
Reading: 10mmHg
